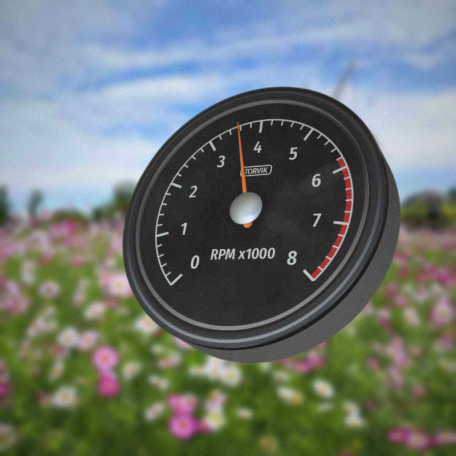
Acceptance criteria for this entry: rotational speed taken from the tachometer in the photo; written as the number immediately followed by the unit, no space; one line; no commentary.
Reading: 3600rpm
